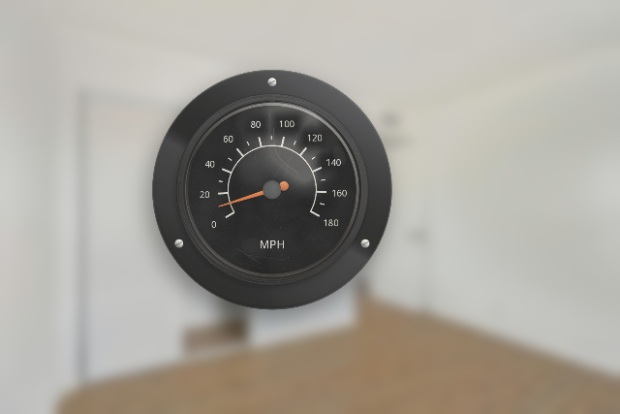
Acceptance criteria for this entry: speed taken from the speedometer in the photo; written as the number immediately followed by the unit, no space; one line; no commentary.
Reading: 10mph
